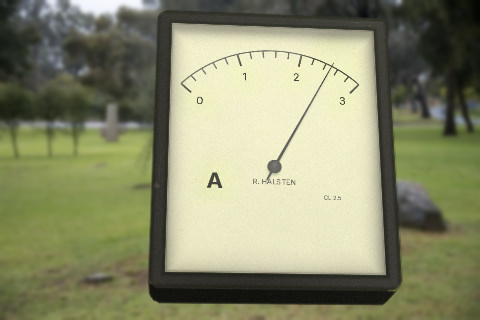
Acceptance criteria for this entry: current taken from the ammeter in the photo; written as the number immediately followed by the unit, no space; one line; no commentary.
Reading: 2.5A
